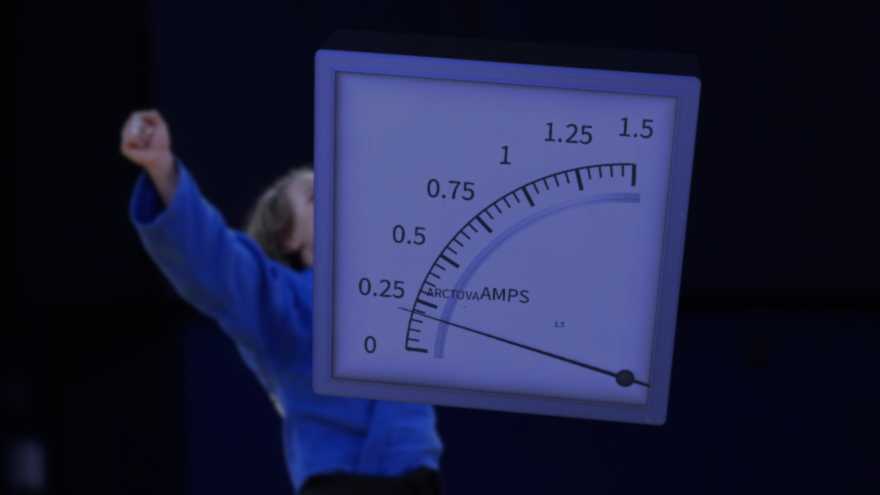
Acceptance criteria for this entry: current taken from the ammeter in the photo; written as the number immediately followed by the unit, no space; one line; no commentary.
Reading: 0.2A
